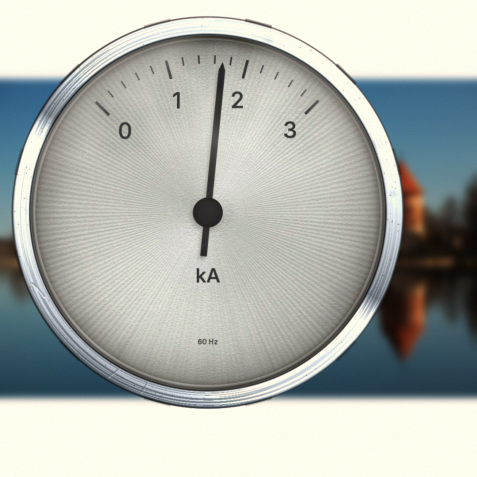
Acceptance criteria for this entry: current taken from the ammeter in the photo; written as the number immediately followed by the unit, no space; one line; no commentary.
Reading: 1.7kA
